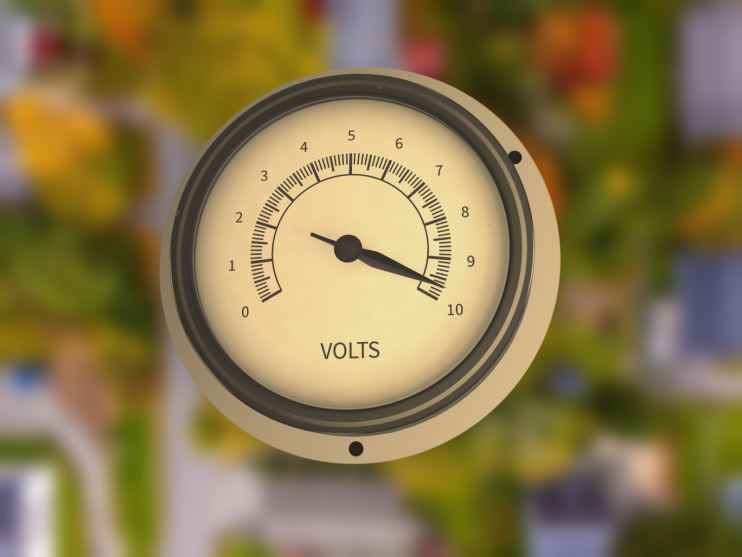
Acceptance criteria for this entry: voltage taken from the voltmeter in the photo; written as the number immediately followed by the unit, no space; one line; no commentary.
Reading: 9.7V
